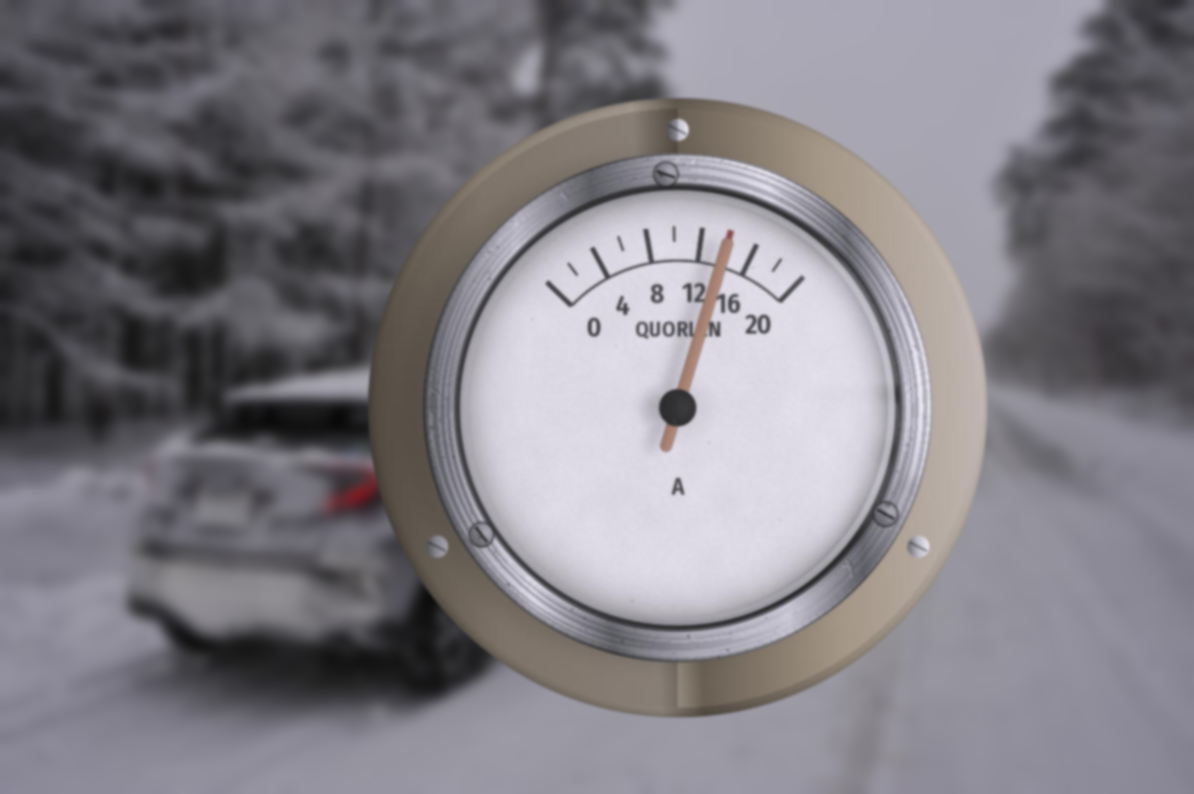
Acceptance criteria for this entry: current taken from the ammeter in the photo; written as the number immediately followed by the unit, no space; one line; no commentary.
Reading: 14A
